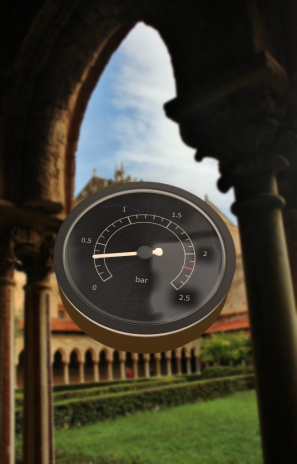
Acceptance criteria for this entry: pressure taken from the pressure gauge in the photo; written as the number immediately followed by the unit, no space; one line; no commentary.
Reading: 0.3bar
